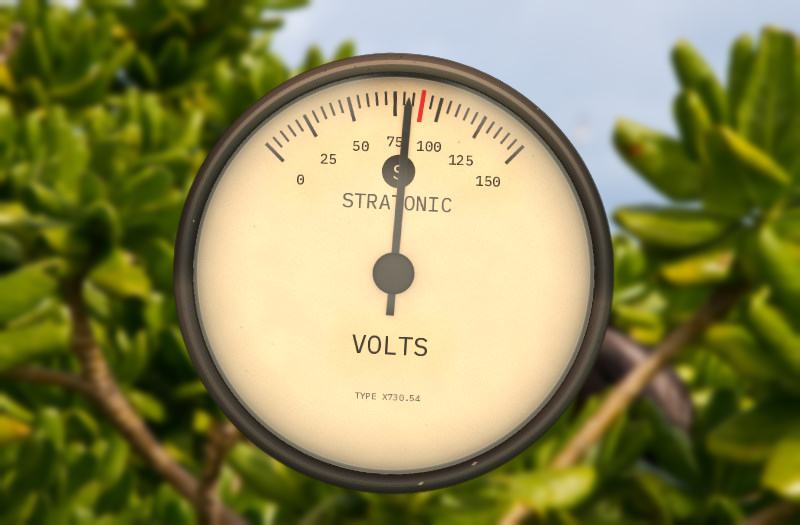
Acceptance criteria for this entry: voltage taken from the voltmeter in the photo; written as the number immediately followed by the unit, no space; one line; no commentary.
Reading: 82.5V
